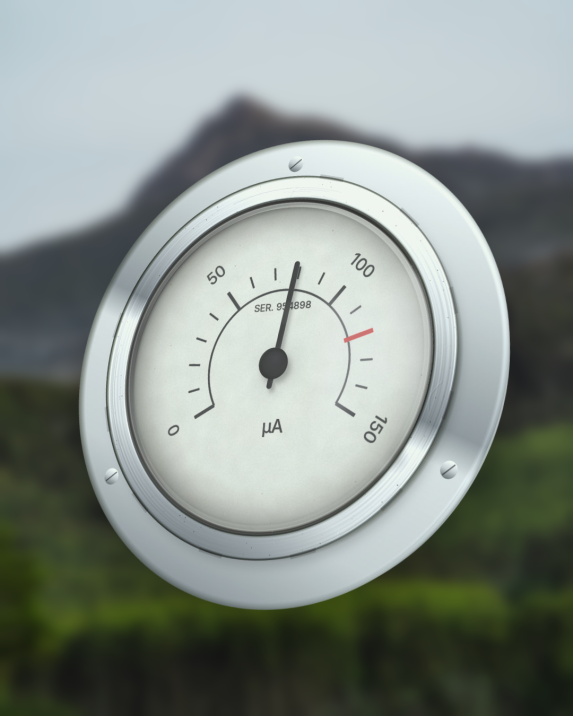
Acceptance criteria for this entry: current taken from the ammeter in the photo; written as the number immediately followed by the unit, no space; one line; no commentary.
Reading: 80µA
